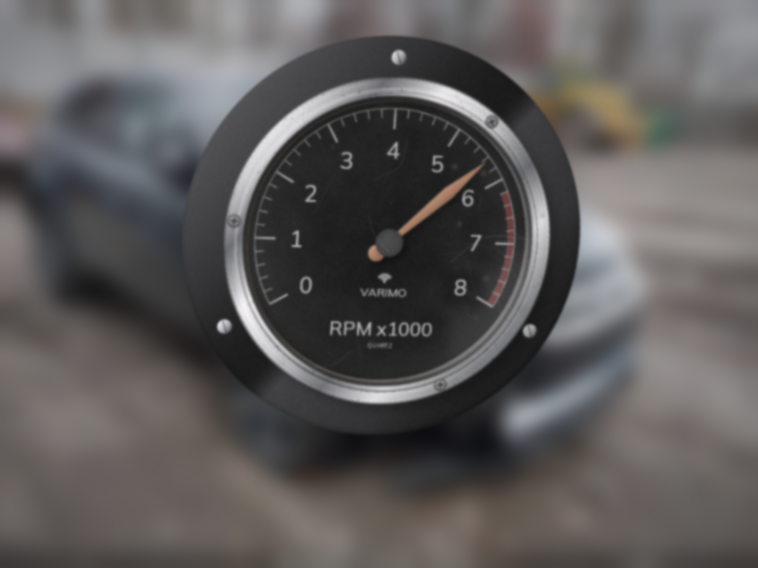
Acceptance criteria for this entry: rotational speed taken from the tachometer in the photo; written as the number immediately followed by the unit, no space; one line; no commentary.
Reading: 5600rpm
